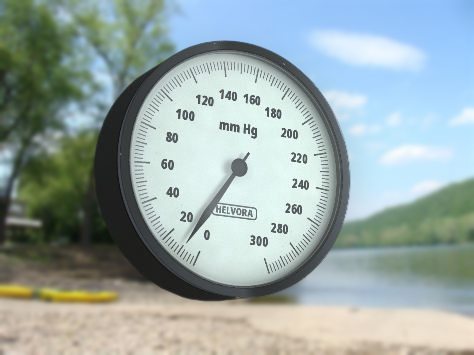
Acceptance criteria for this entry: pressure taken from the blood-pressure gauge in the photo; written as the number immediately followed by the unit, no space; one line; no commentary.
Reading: 10mmHg
